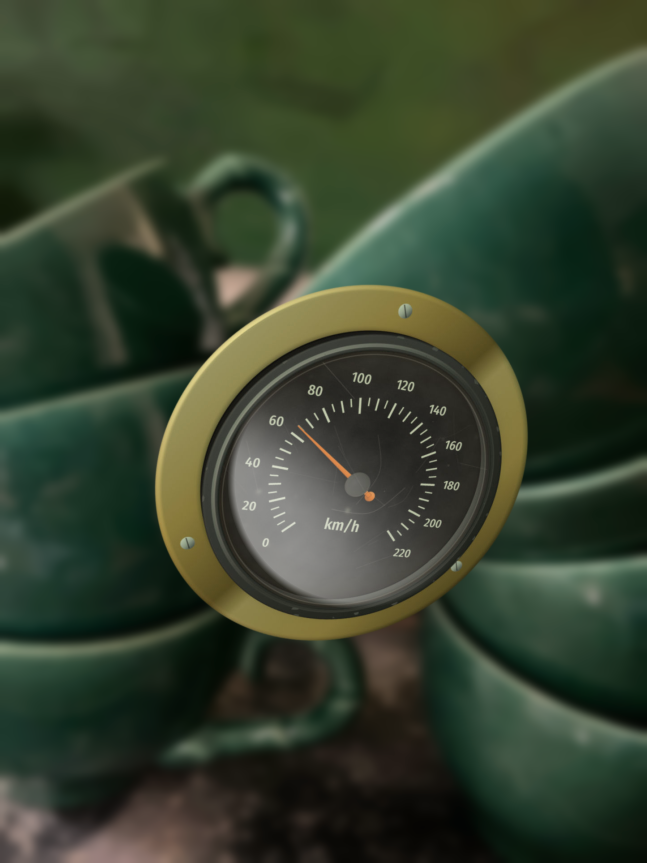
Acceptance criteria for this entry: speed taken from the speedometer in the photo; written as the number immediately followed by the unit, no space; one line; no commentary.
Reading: 65km/h
